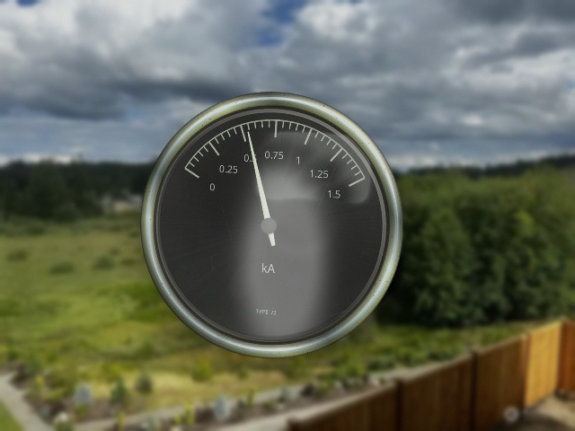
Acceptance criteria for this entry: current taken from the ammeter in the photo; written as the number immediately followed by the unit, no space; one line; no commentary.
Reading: 0.55kA
